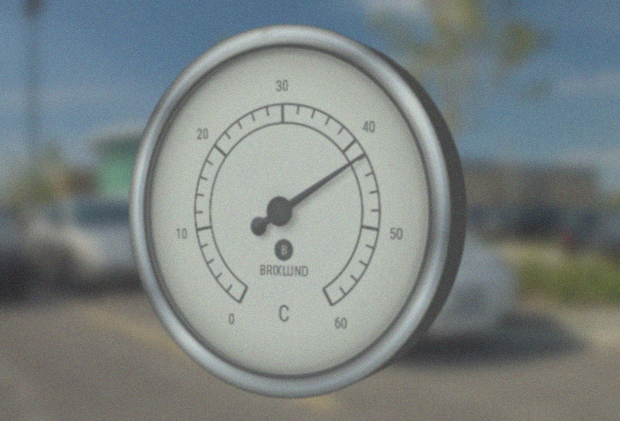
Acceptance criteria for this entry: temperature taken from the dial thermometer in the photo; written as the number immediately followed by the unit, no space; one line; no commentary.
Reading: 42°C
